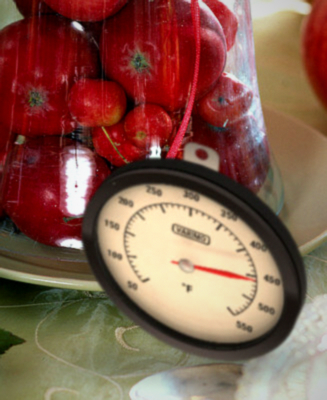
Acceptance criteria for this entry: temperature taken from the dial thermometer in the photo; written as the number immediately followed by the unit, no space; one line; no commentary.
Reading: 450°F
